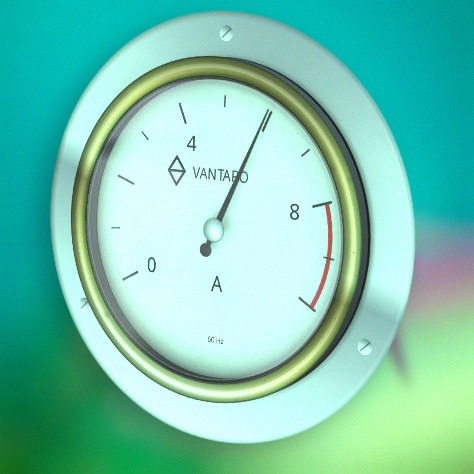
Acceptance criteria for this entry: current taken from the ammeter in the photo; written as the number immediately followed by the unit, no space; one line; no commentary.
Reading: 6A
